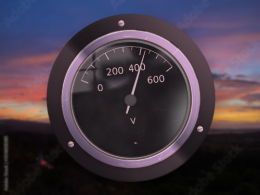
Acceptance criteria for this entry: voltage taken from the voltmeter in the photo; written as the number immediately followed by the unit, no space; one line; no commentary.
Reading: 425V
